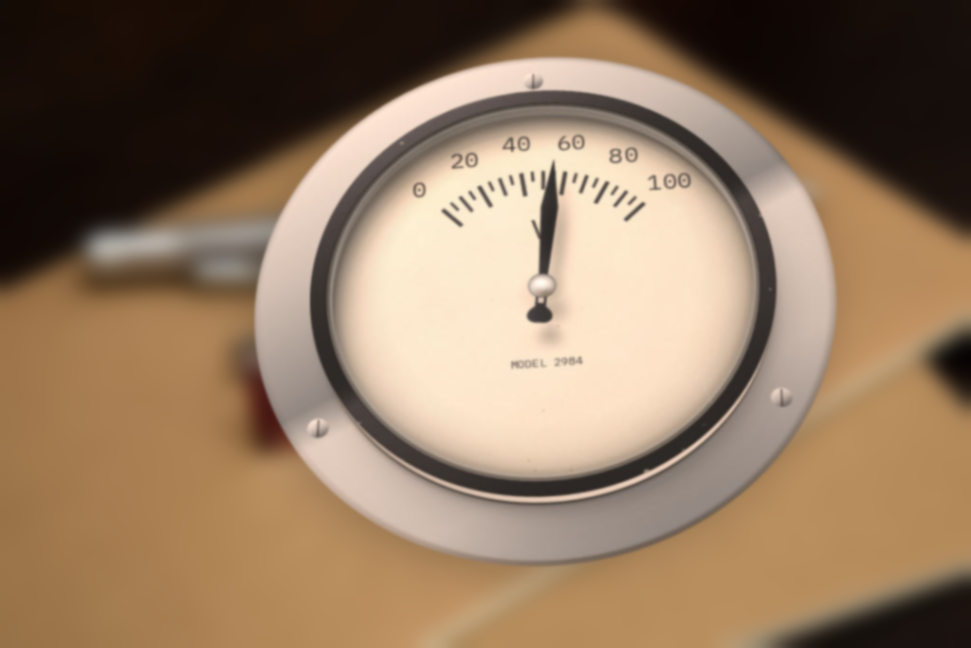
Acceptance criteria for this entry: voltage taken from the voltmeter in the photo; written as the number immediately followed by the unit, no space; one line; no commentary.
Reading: 55V
